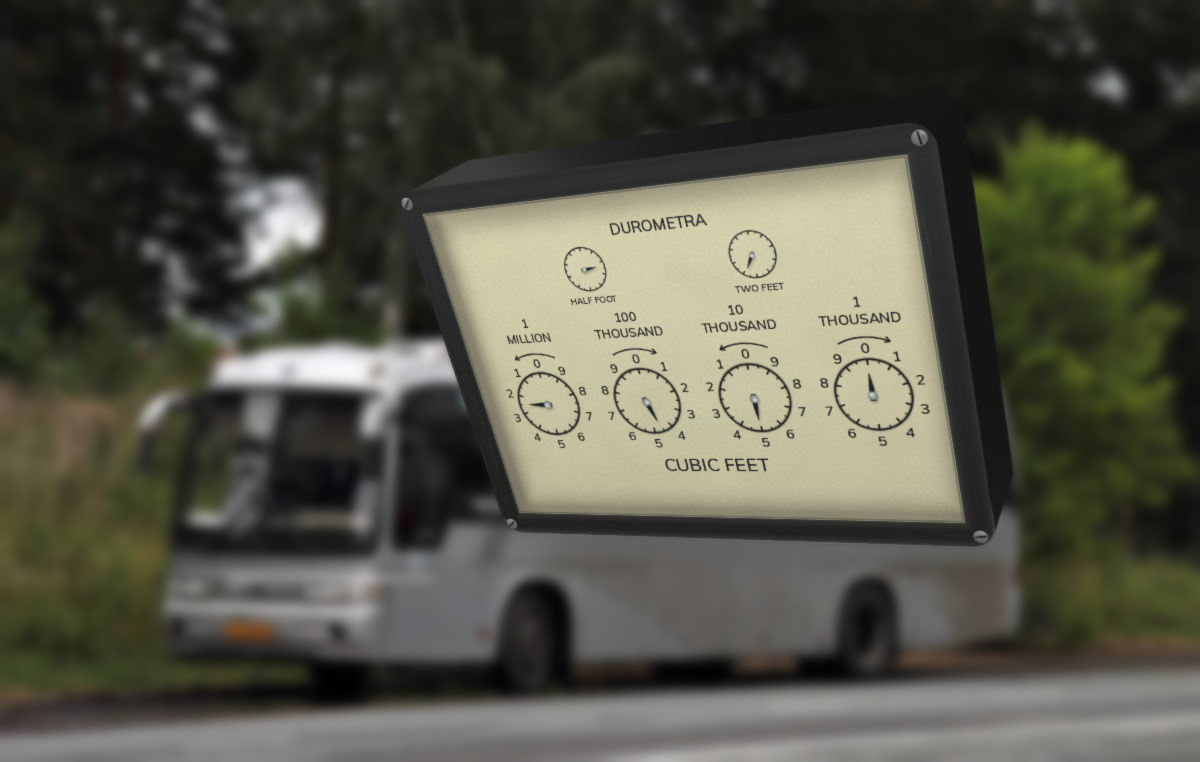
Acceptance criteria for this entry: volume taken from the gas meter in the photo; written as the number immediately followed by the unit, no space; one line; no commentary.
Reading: 245000ft³
